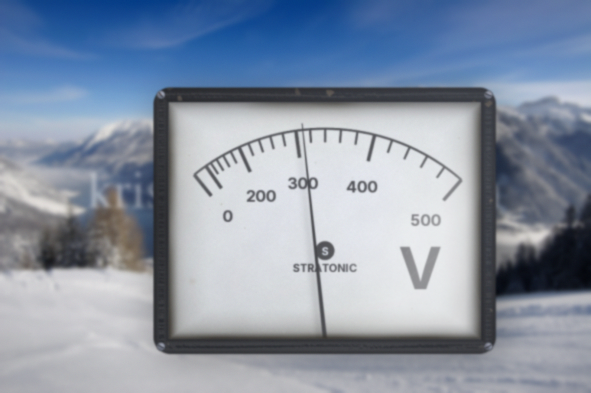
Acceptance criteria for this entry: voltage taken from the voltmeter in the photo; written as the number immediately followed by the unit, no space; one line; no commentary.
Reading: 310V
